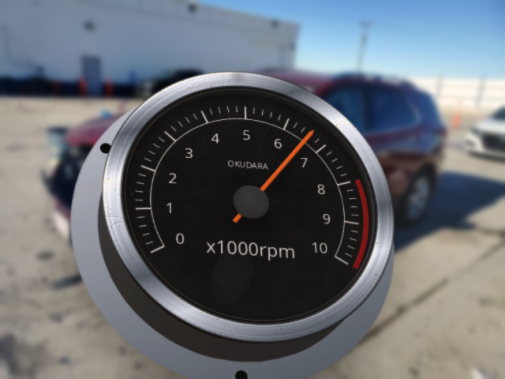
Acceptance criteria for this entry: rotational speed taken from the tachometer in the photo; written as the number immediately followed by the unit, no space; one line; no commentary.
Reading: 6600rpm
